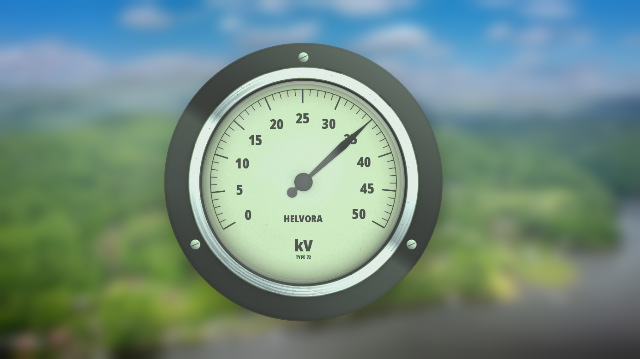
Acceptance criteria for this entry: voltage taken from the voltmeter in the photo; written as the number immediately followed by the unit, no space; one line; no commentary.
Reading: 35kV
